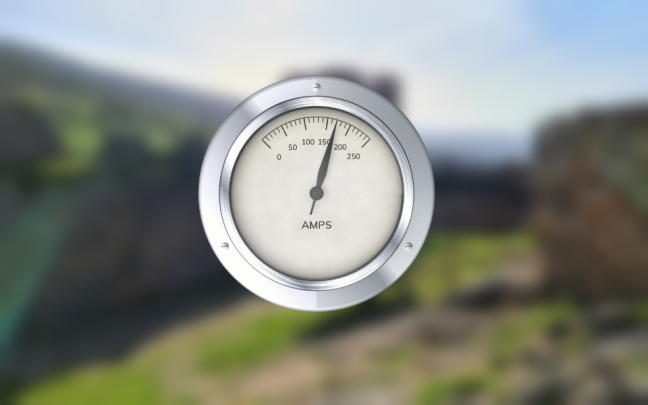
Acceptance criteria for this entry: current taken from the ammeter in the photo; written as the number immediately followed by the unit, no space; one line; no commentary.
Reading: 170A
